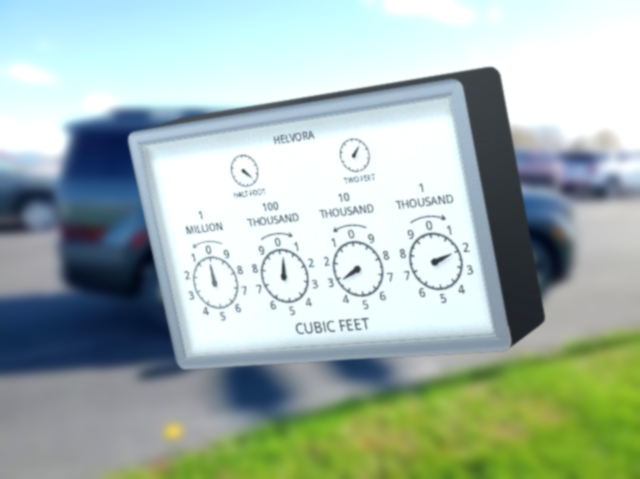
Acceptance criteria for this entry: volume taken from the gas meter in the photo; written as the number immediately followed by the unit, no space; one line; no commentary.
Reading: 3200ft³
